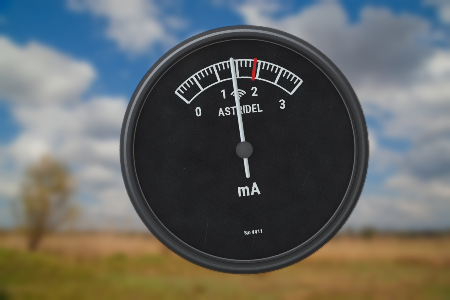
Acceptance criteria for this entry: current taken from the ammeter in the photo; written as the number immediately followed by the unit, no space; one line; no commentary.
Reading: 1.4mA
